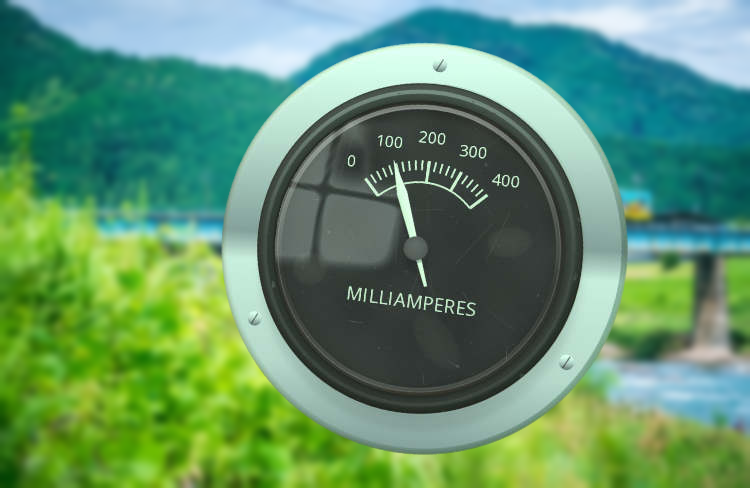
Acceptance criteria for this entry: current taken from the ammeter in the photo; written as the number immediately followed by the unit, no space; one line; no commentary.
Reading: 100mA
